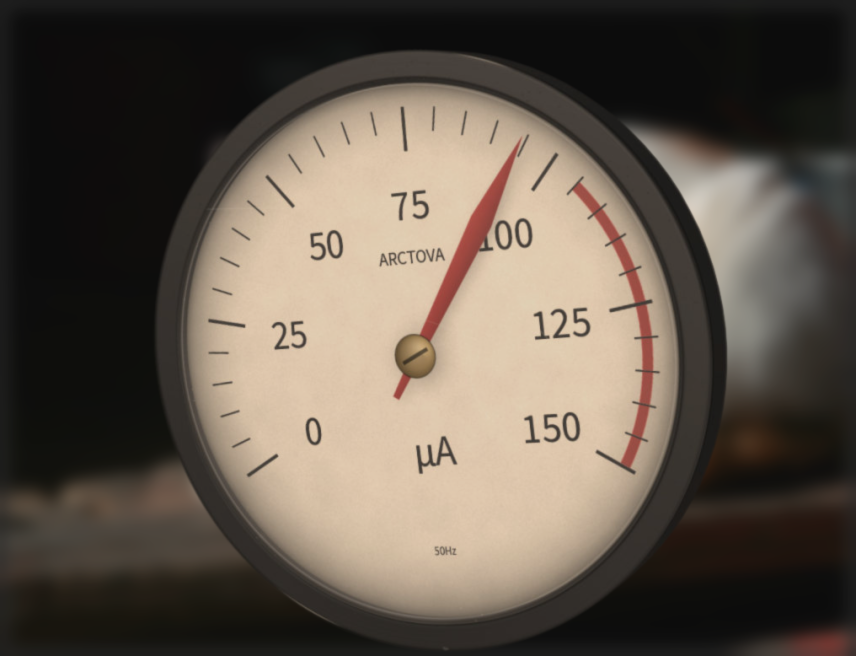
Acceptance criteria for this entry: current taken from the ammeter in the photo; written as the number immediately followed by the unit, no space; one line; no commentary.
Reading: 95µA
